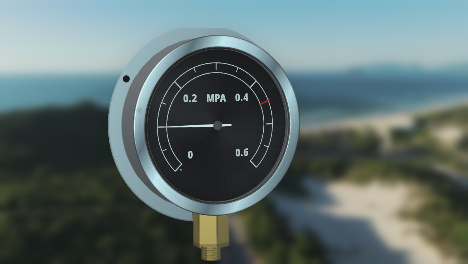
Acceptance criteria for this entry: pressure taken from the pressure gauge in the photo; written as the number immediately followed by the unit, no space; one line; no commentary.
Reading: 0.1MPa
